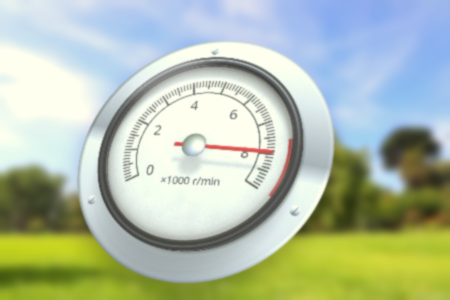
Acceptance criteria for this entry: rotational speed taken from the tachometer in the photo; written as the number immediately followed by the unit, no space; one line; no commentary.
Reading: 8000rpm
